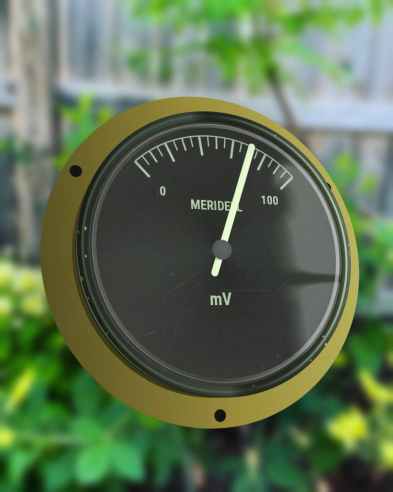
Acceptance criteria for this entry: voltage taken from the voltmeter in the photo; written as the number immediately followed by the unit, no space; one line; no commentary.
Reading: 70mV
